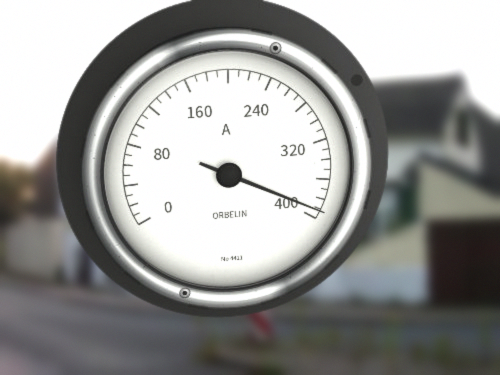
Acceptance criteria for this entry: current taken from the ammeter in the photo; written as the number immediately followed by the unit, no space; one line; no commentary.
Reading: 390A
